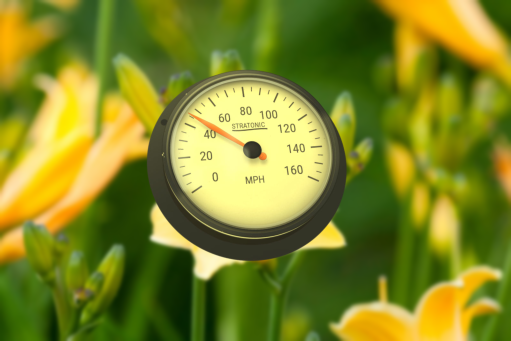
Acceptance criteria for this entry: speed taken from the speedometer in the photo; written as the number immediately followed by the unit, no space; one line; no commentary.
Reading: 45mph
